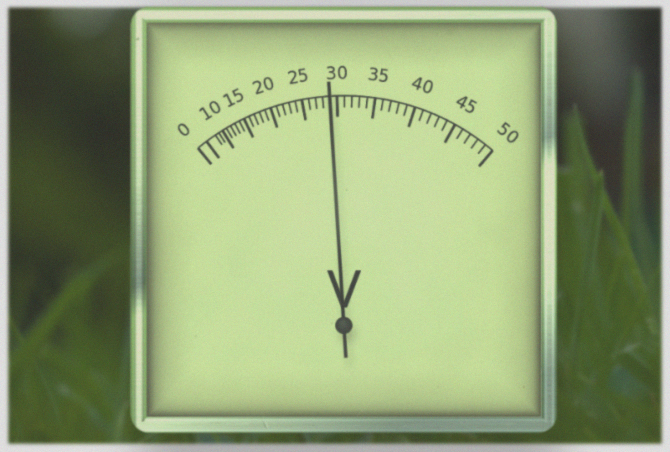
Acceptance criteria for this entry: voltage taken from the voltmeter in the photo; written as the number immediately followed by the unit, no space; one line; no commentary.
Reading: 29V
